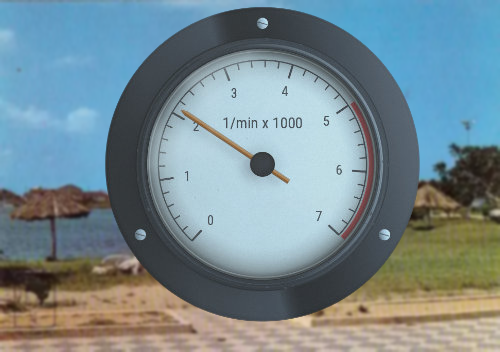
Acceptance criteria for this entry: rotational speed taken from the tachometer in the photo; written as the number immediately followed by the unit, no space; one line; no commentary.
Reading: 2100rpm
